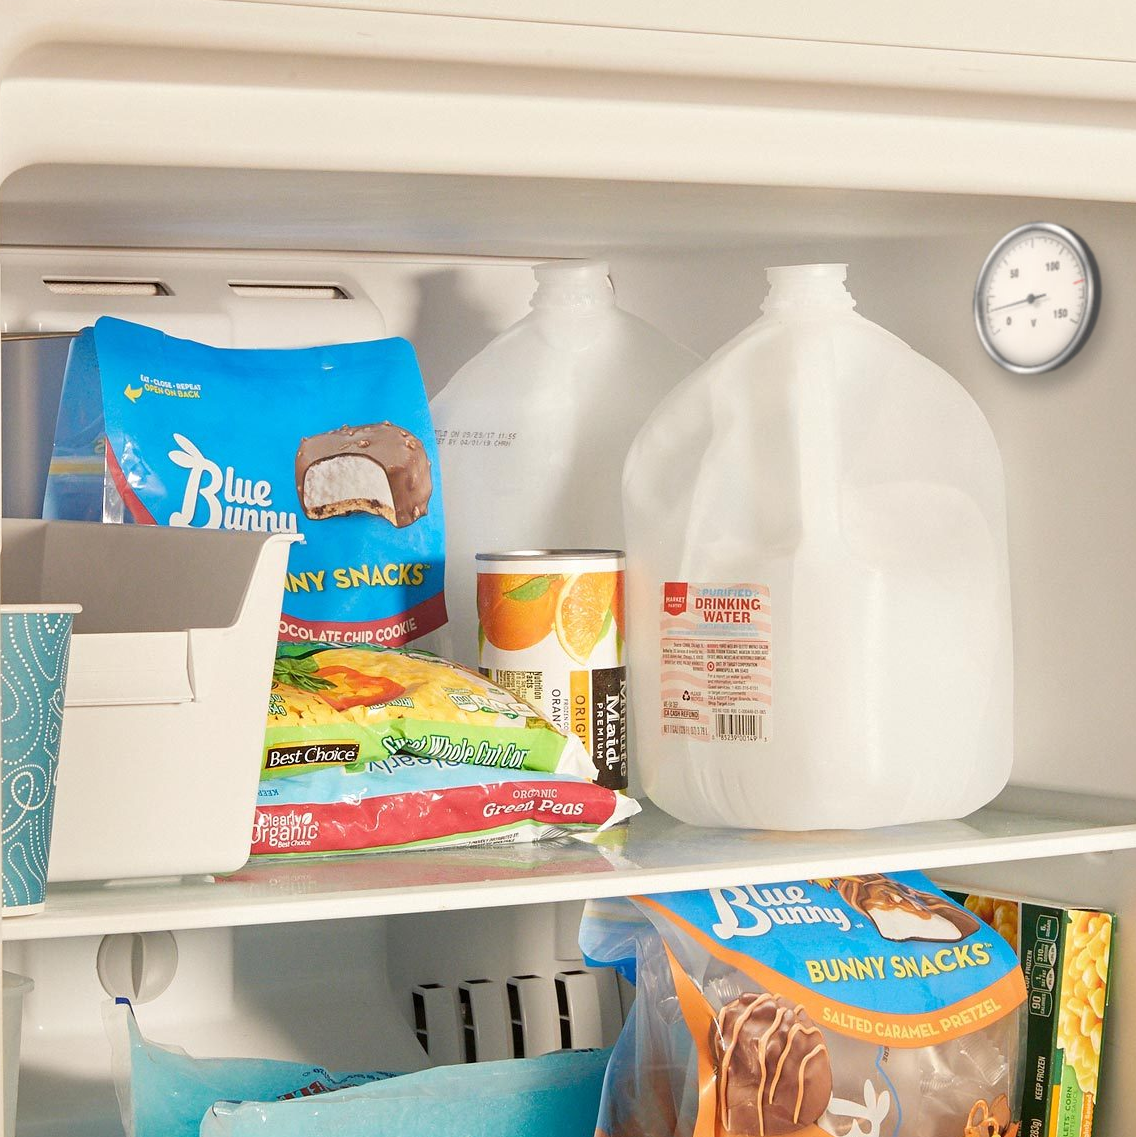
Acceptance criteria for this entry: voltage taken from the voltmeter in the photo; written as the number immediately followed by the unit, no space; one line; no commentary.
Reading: 15V
